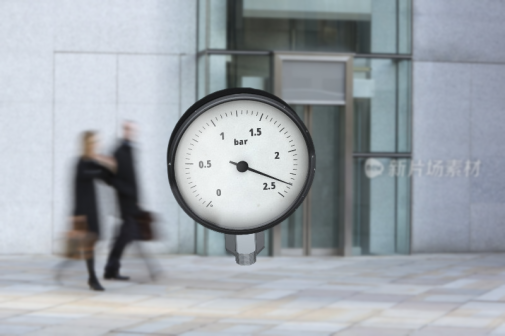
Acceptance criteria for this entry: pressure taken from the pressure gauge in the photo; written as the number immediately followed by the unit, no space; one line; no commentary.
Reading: 2.35bar
